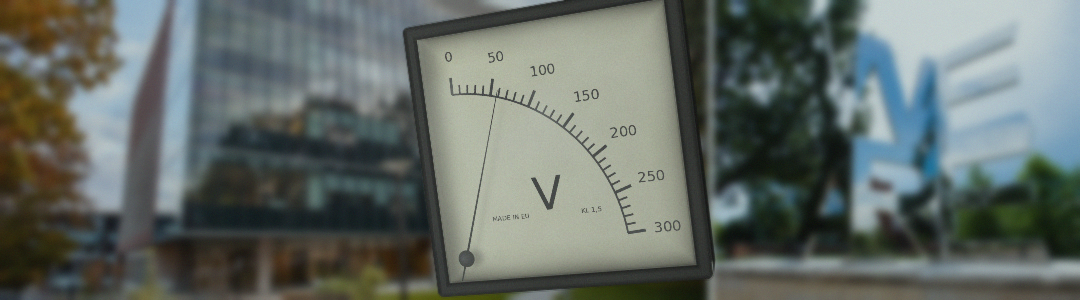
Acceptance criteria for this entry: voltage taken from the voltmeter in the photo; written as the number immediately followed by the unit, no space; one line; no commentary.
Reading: 60V
